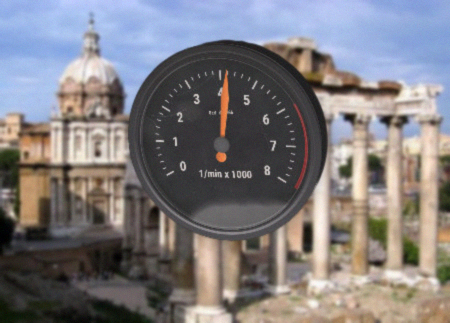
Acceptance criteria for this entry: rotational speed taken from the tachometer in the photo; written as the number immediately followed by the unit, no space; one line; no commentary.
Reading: 4200rpm
